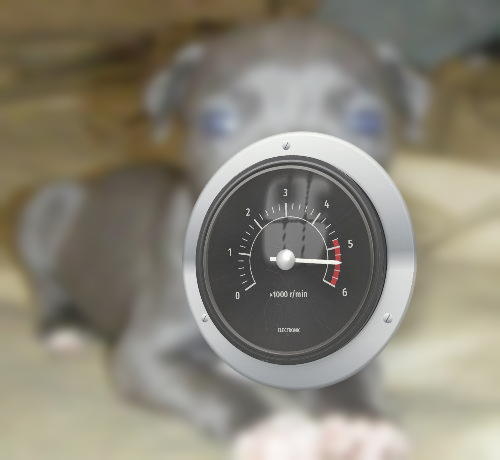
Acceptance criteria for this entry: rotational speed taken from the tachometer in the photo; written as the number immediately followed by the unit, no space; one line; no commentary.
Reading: 5400rpm
